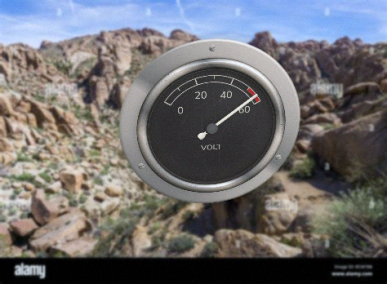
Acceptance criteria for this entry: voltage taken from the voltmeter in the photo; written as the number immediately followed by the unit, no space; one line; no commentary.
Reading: 55V
